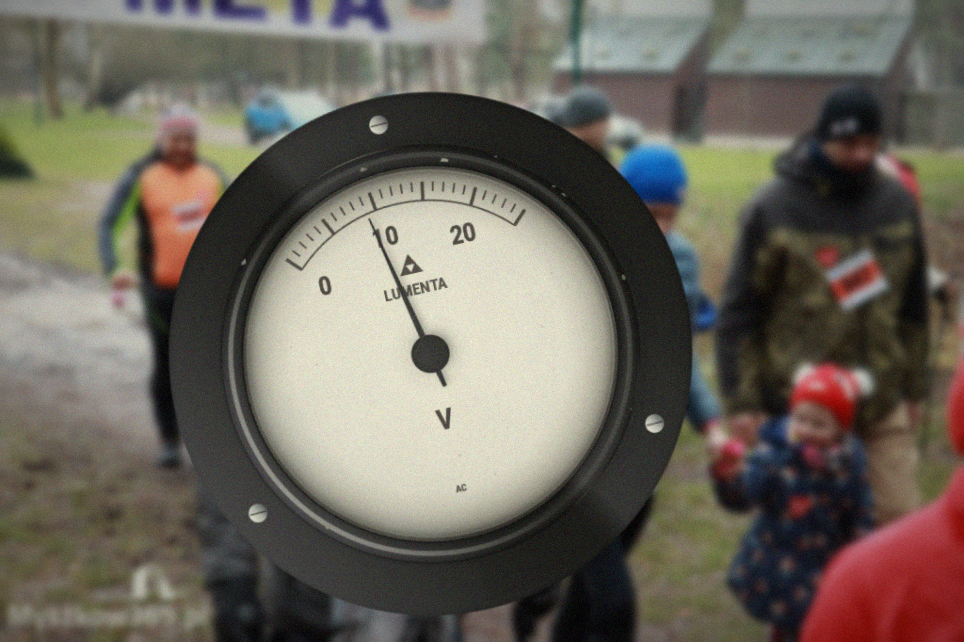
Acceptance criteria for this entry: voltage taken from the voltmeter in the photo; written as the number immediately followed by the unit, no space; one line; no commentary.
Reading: 9V
